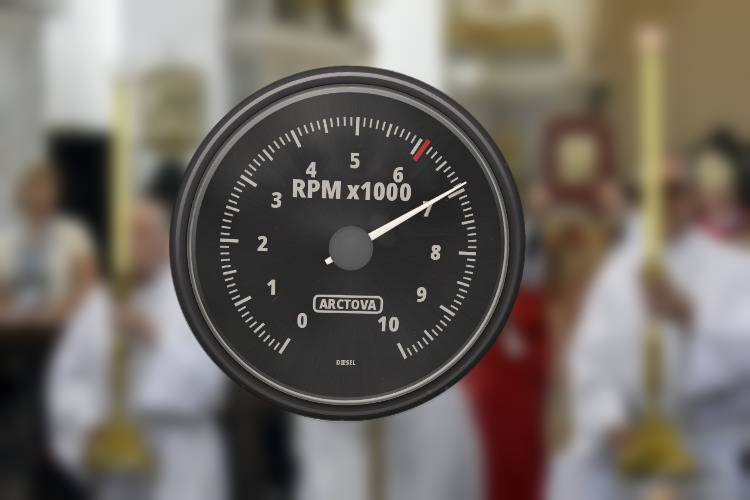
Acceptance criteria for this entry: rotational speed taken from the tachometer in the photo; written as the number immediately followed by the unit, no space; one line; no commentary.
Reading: 6900rpm
